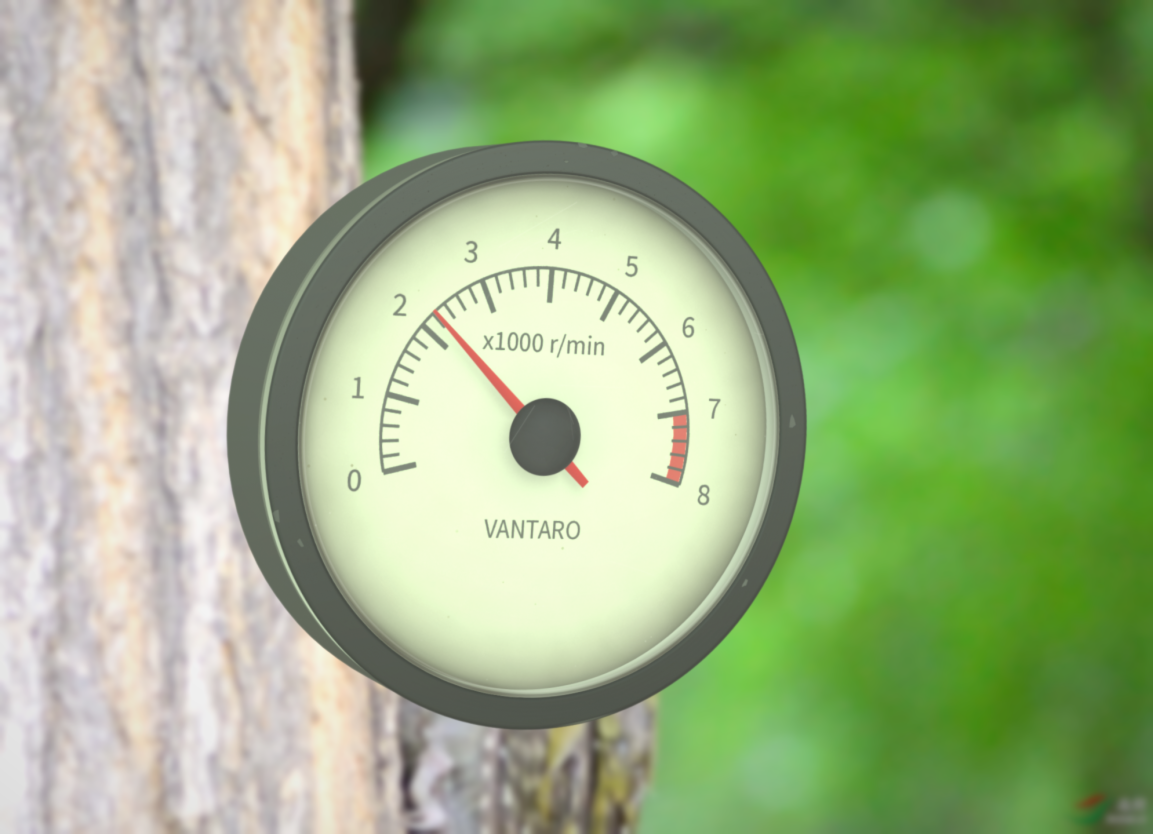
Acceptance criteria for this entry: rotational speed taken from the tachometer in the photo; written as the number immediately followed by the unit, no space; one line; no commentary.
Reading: 2200rpm
